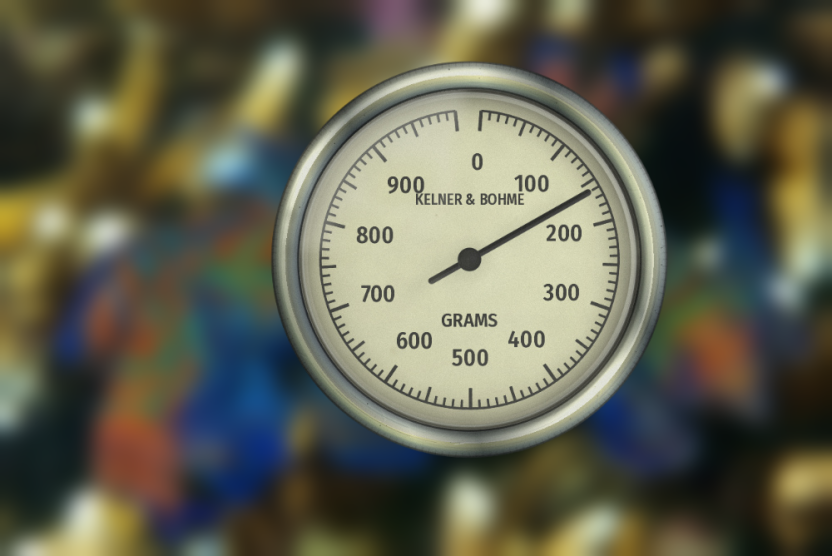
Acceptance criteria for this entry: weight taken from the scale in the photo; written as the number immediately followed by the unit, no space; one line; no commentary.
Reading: 160g
